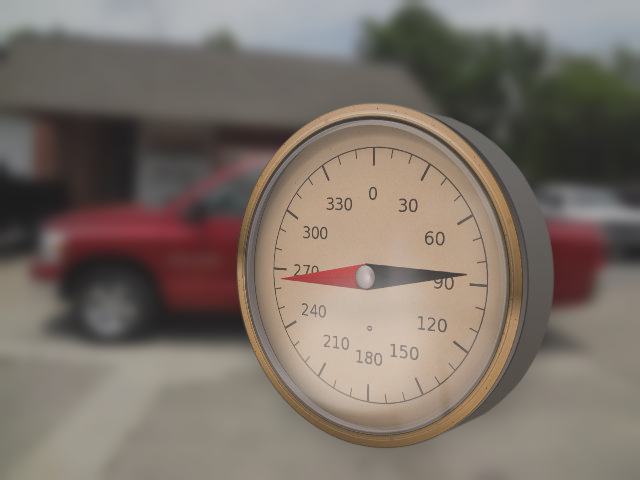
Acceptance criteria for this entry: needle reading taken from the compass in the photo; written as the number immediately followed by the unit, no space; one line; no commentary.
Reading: 265°
